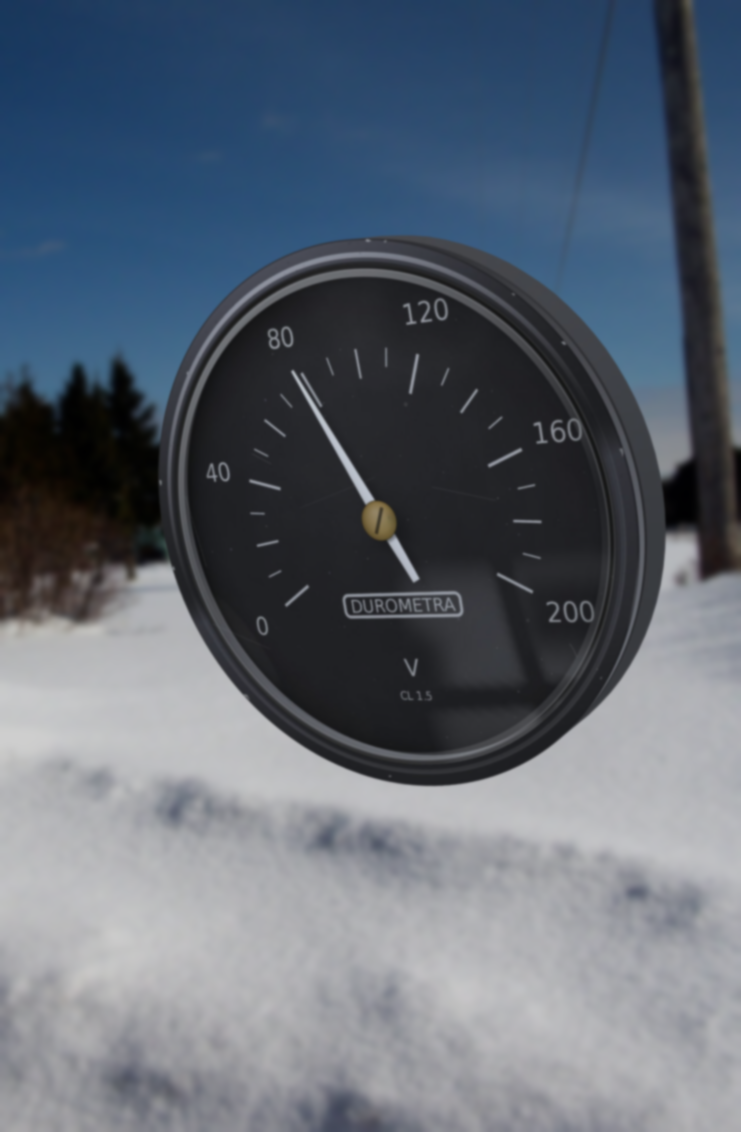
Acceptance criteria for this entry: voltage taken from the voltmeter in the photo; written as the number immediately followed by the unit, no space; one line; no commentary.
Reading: 80V
